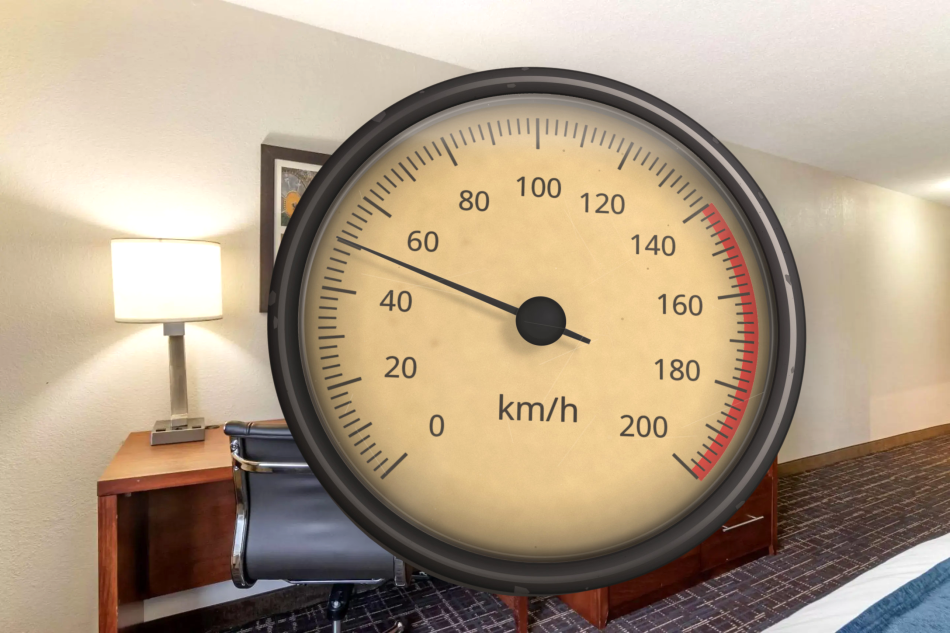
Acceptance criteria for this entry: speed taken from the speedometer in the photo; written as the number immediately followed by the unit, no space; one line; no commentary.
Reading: 50km/h
